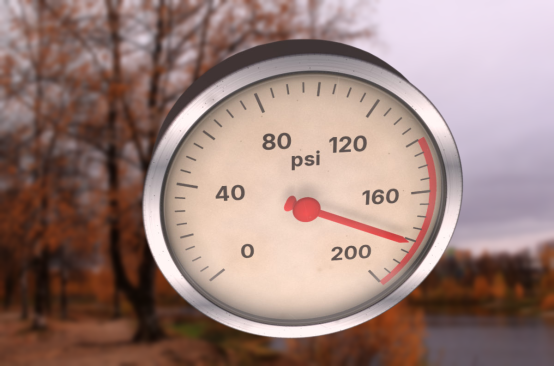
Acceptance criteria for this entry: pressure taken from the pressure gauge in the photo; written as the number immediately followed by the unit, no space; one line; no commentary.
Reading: 180psi
